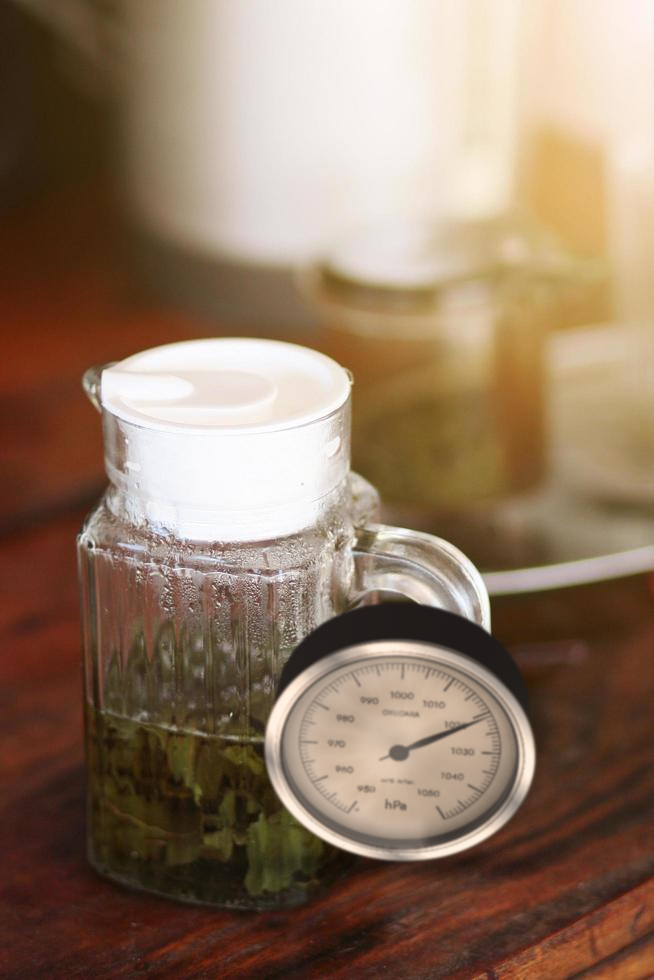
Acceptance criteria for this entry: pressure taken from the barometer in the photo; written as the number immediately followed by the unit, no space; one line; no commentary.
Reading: 1020hPa
